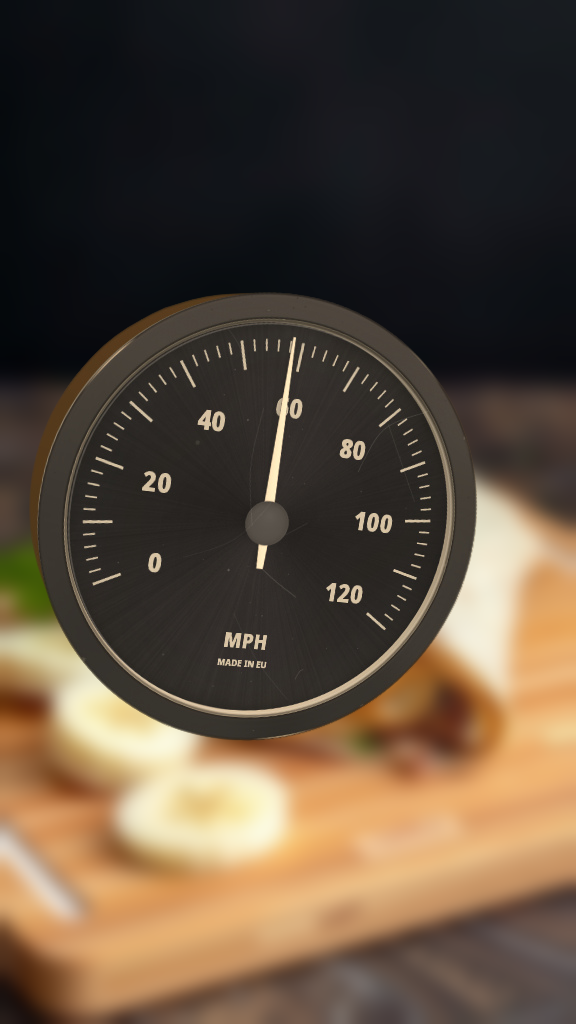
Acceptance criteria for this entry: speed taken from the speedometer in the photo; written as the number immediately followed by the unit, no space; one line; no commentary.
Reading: 58mph
